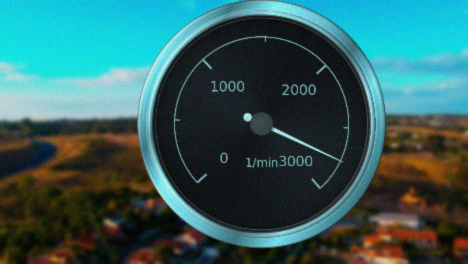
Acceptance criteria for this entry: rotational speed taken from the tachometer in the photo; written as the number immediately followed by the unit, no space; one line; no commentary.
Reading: 2750rpm
